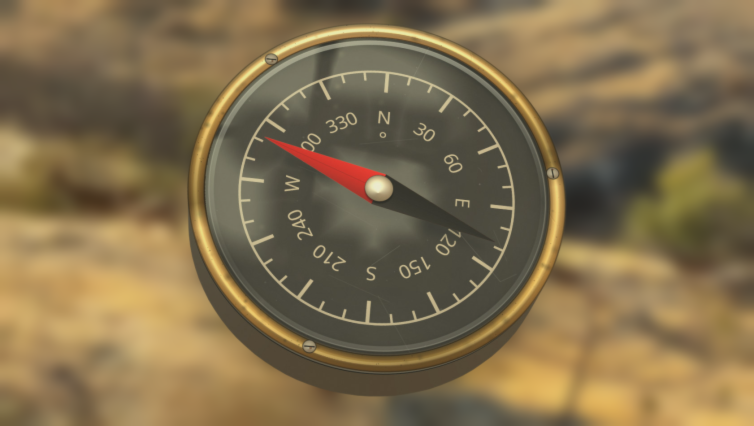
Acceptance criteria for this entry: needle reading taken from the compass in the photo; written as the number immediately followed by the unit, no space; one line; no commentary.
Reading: 290°
